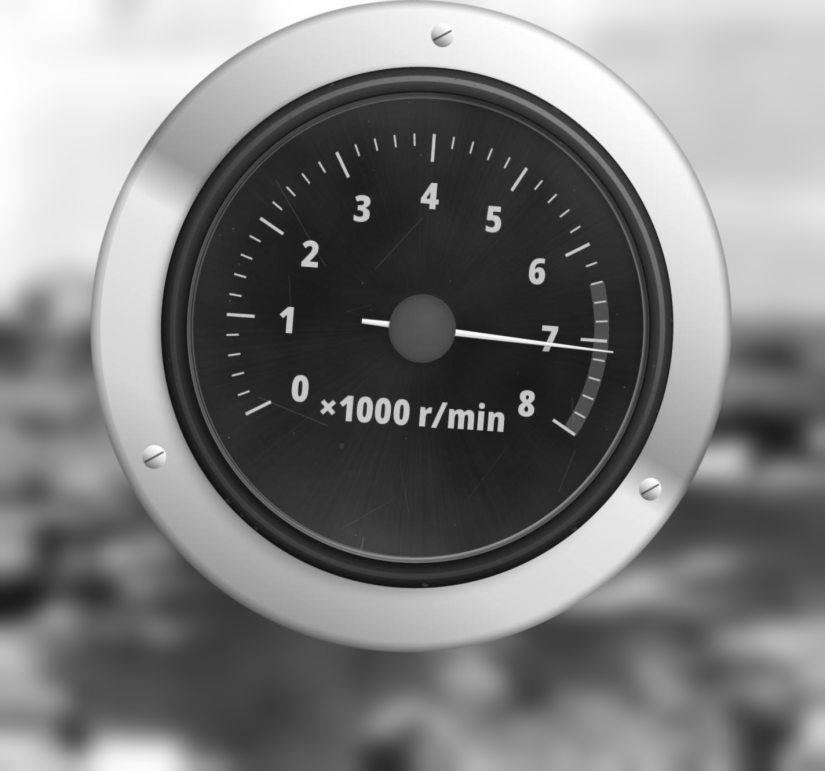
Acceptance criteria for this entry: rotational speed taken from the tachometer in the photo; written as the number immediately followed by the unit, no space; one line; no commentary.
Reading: 7100rpm
